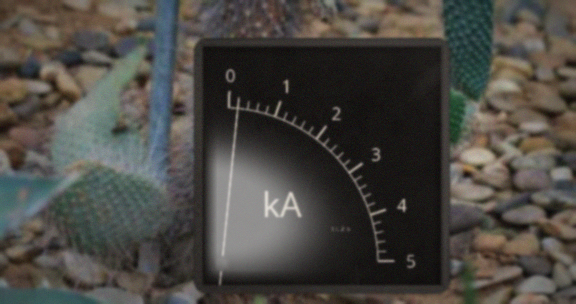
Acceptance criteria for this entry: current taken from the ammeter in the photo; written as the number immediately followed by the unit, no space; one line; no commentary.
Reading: 0.2kA
